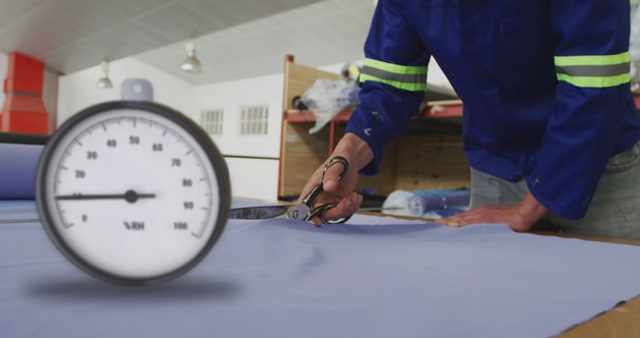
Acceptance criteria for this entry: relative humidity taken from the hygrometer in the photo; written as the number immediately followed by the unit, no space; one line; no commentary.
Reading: 10%
